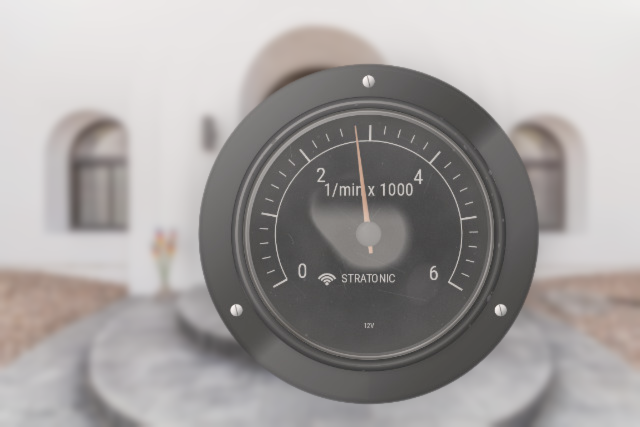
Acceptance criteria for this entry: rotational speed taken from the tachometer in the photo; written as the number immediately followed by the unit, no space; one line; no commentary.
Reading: 2800rpm
